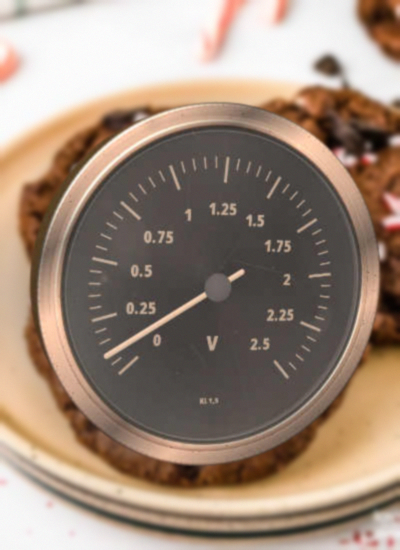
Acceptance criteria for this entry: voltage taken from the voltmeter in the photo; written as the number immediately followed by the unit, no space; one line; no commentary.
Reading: 0.1V
